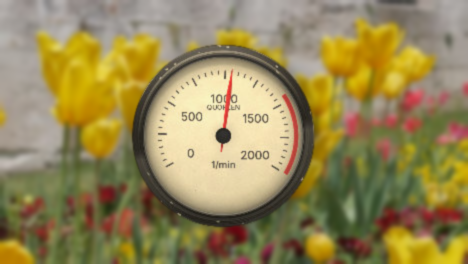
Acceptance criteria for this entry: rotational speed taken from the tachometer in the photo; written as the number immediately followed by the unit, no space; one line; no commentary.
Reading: 1050rpm
